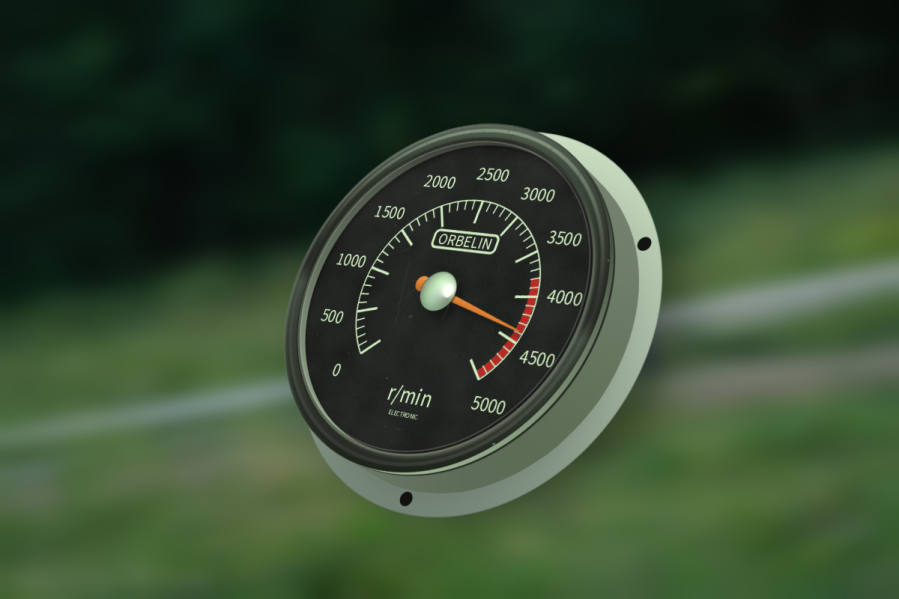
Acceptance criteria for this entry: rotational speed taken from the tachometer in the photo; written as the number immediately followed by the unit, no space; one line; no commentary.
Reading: 4400rpm
